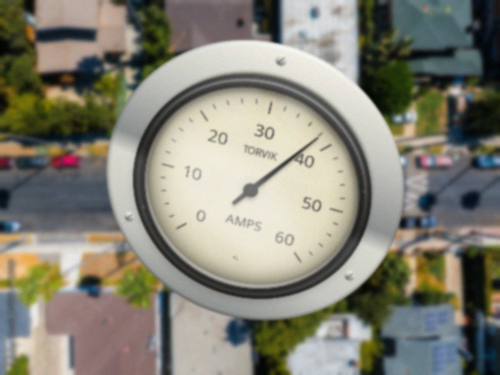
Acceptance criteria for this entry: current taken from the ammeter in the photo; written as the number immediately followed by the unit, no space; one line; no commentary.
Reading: 38A
